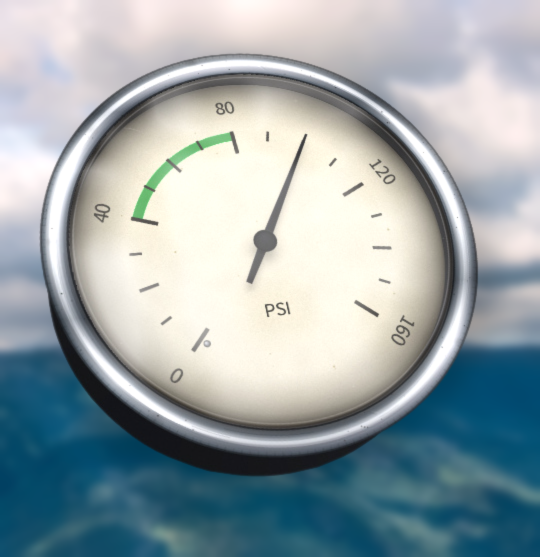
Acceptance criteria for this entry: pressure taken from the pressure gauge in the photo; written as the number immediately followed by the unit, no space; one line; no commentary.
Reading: 100psi
